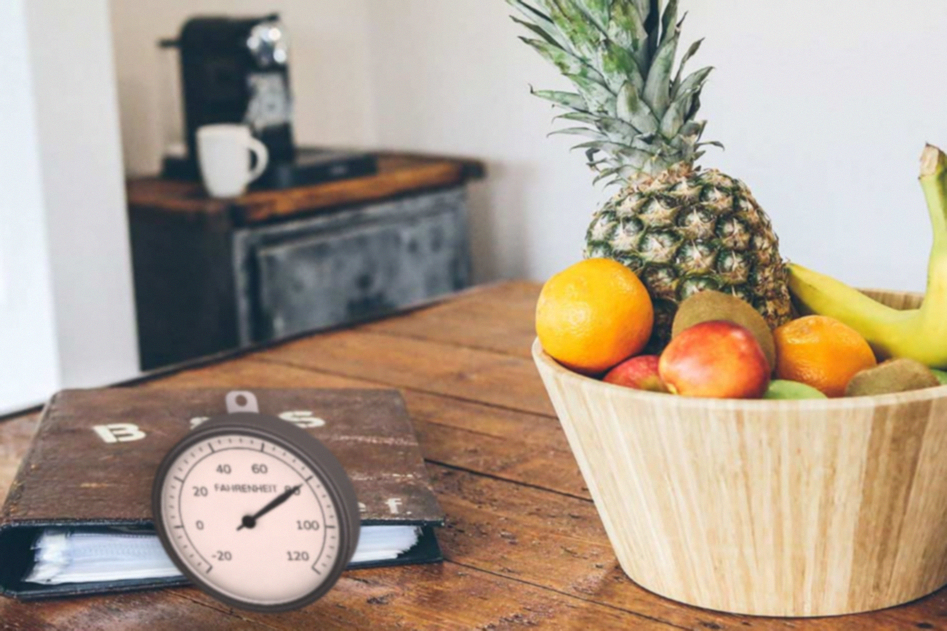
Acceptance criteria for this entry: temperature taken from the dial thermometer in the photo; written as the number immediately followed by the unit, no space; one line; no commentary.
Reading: 80°F
